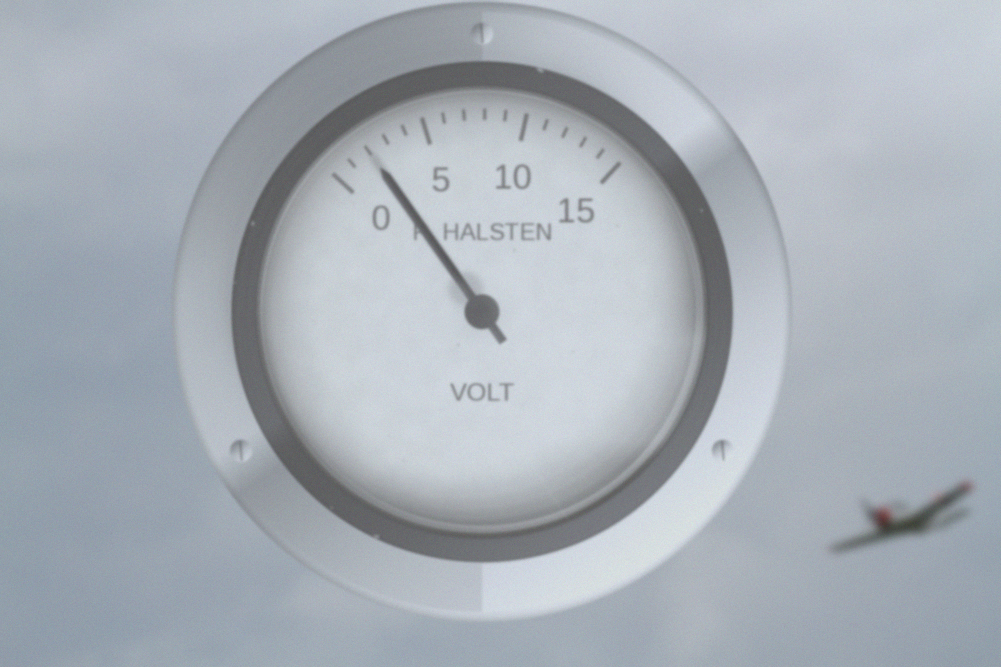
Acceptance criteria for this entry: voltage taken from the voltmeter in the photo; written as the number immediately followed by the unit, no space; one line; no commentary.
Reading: 2V
